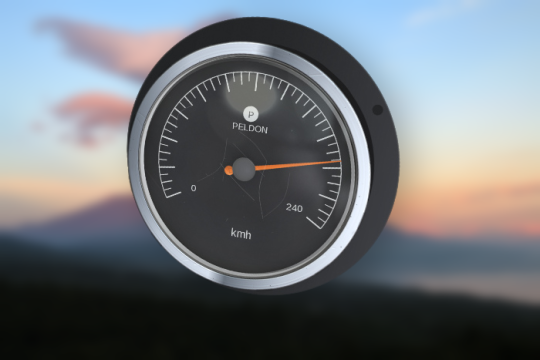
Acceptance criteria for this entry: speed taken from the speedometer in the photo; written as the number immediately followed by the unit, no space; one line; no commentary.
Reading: 195km/h
